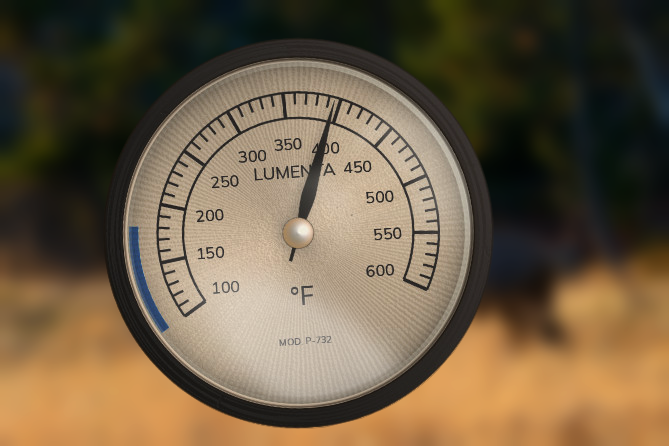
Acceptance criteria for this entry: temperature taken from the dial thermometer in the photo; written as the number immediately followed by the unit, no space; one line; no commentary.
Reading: 395°F
